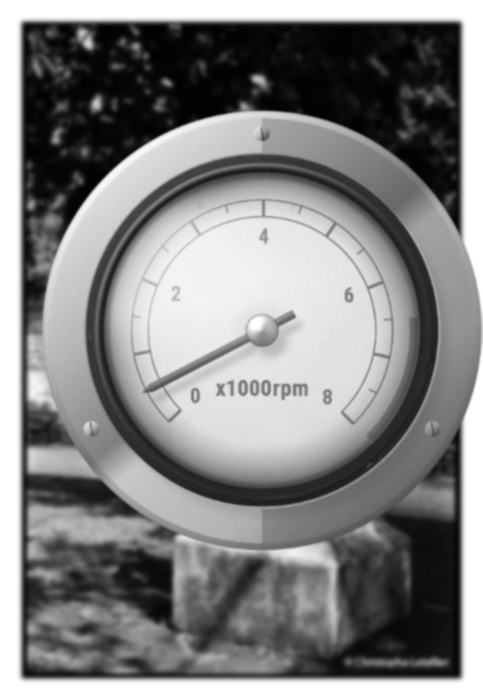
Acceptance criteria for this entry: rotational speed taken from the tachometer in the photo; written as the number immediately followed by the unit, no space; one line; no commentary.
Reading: 500rpm
